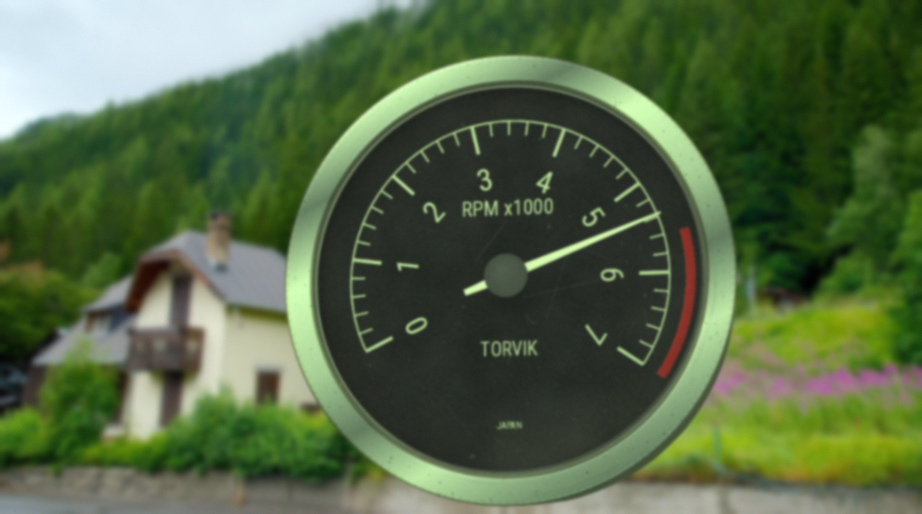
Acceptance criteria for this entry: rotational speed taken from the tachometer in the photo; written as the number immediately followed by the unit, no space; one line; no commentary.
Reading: 5400rpm
